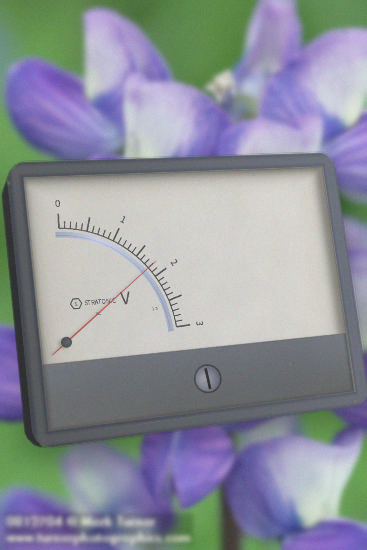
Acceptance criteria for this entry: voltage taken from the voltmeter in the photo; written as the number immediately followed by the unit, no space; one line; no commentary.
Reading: 1.8V
